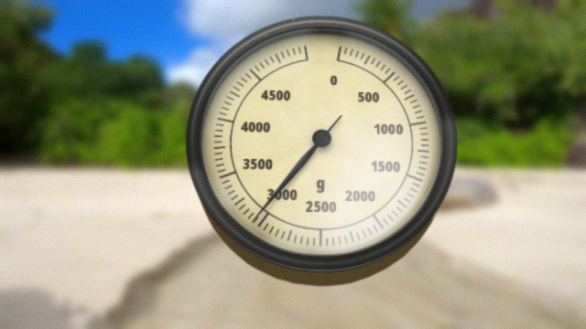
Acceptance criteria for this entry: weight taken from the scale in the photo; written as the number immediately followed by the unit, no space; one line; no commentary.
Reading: 3050g
